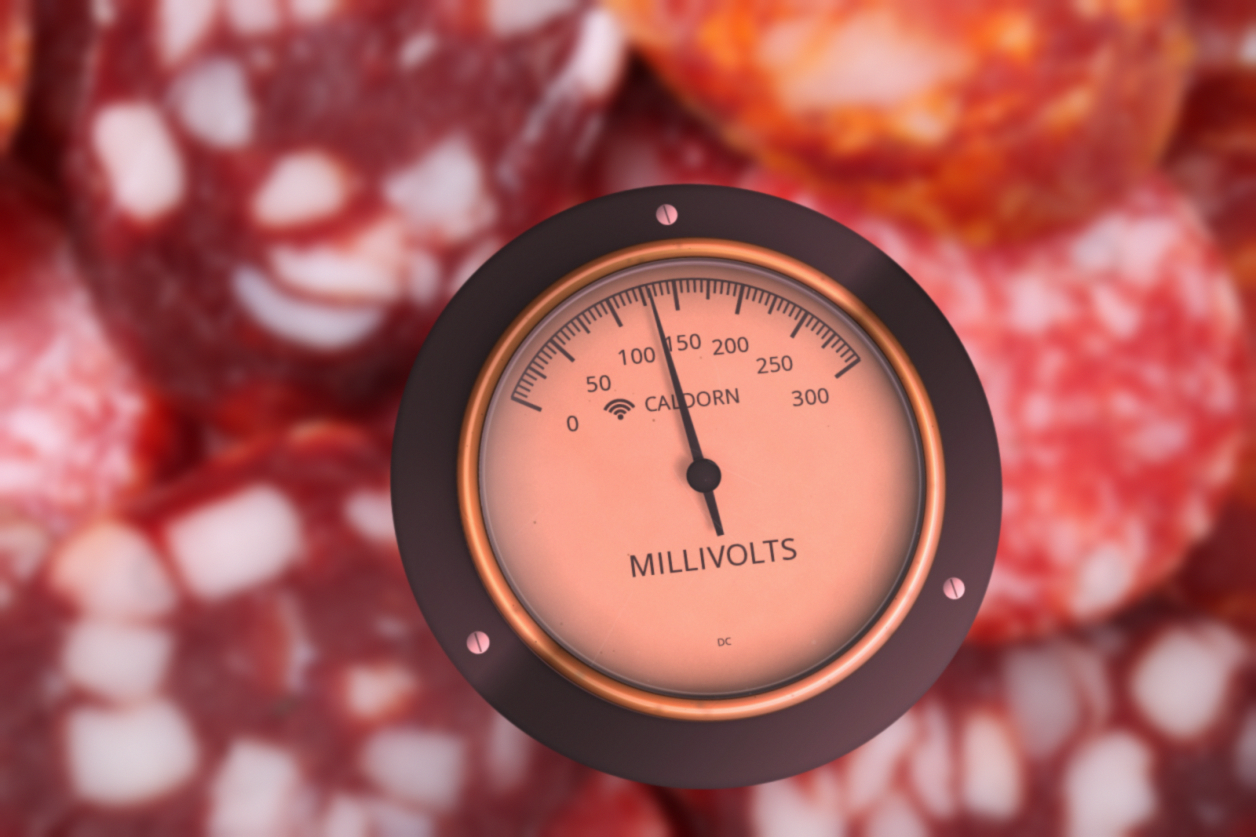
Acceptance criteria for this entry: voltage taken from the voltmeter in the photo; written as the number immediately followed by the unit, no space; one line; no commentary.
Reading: 130mV
